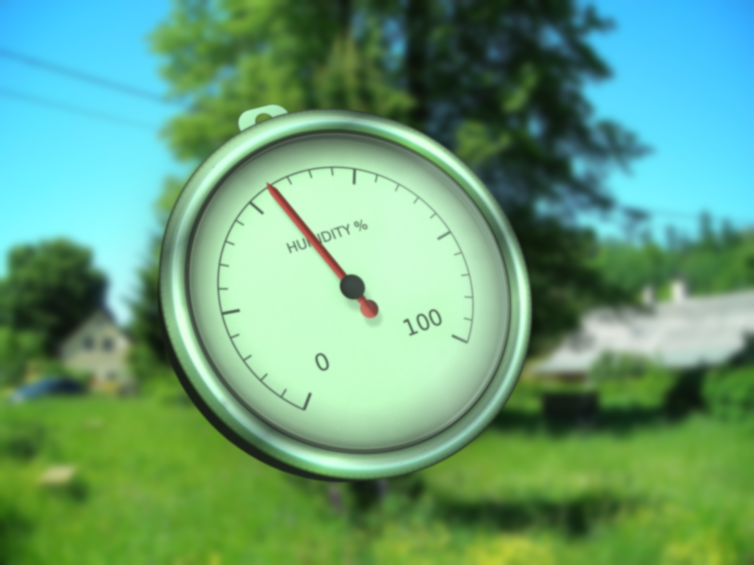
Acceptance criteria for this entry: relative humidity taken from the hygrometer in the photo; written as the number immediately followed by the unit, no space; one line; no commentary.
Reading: 44%
